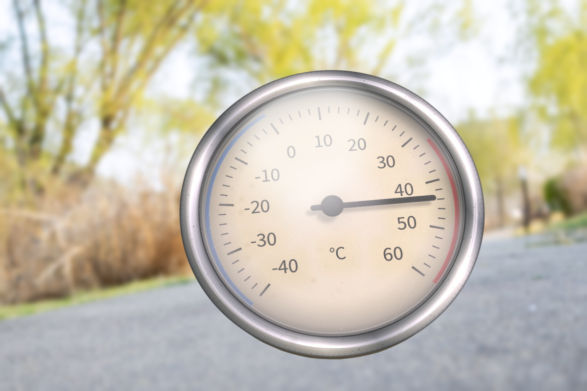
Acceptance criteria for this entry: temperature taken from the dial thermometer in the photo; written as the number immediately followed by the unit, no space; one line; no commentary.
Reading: 44°C
